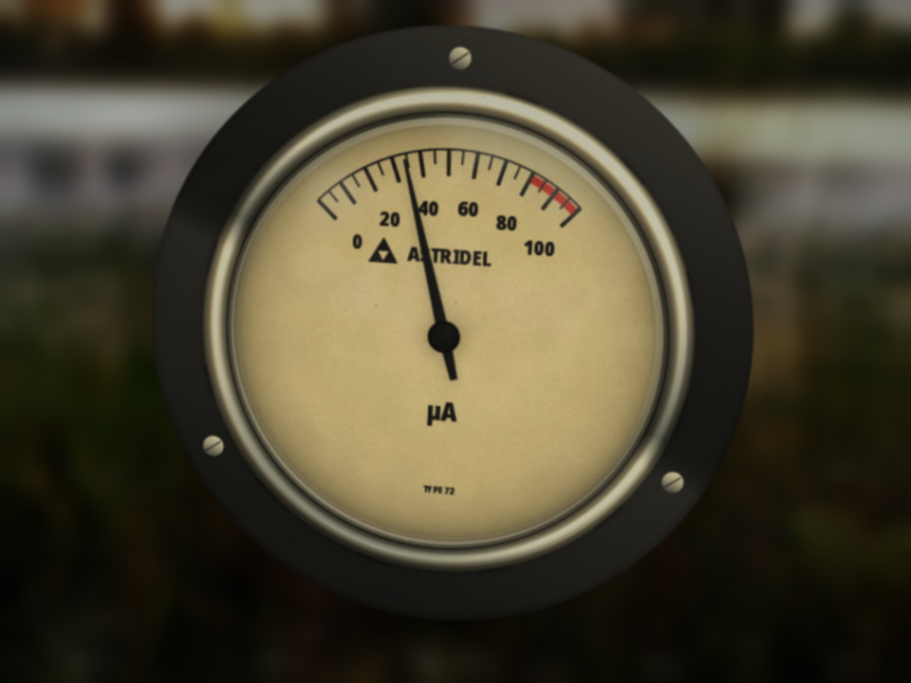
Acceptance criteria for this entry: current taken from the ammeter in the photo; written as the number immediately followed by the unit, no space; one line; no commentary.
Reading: 35µA
